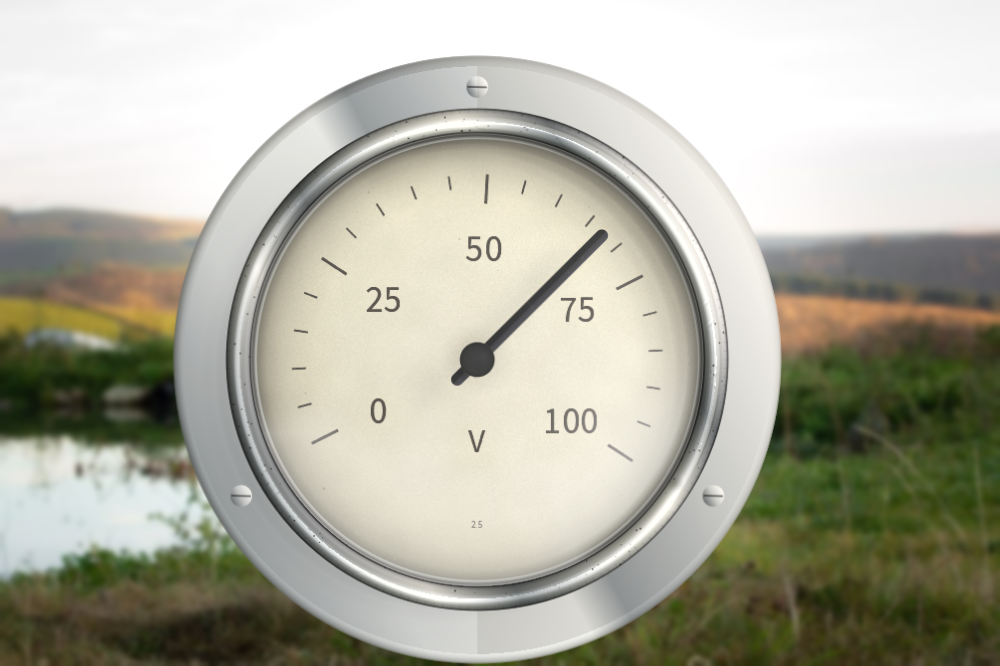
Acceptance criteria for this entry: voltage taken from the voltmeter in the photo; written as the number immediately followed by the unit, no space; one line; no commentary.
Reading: 67.5V
